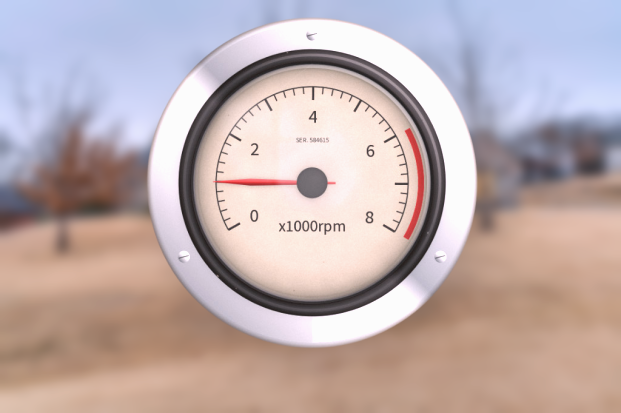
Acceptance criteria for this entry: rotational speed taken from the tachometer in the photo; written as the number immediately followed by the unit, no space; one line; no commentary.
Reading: 1000rpm
